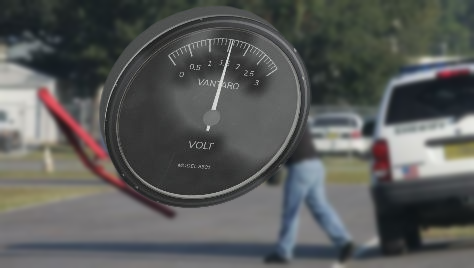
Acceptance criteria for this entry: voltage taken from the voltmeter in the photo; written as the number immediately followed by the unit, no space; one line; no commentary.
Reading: 1.5V
